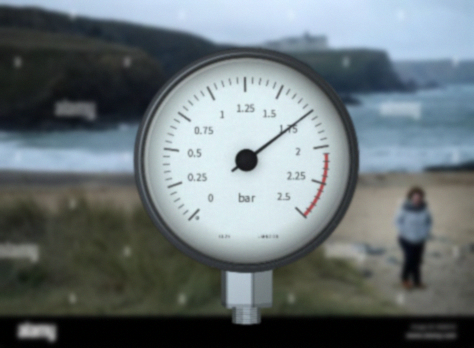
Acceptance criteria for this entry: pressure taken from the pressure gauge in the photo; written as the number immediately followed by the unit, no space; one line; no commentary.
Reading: 1.75bar
